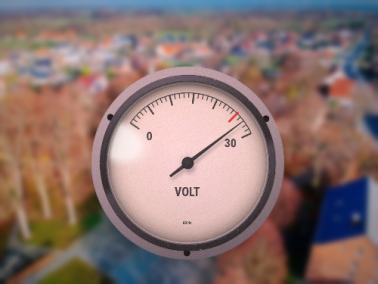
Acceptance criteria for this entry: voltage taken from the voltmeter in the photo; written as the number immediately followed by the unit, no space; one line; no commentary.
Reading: 27V
